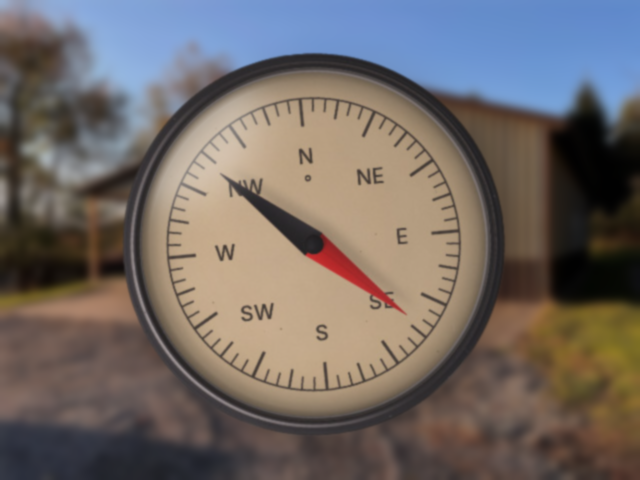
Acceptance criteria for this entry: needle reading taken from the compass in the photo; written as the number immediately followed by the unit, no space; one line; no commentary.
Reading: 132.5°
